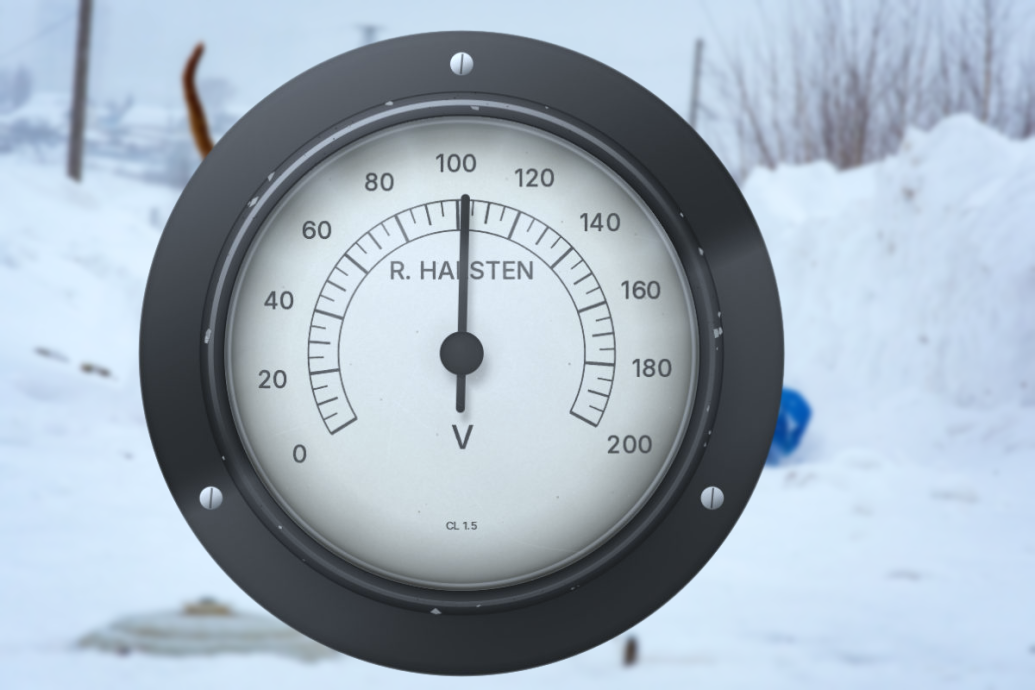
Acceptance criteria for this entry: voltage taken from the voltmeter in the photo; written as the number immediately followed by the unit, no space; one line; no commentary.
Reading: 102.5V
